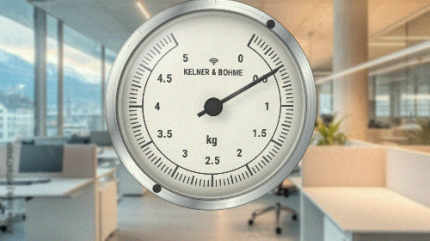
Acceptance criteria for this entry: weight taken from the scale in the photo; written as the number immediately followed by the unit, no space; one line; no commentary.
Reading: 0.5kg
